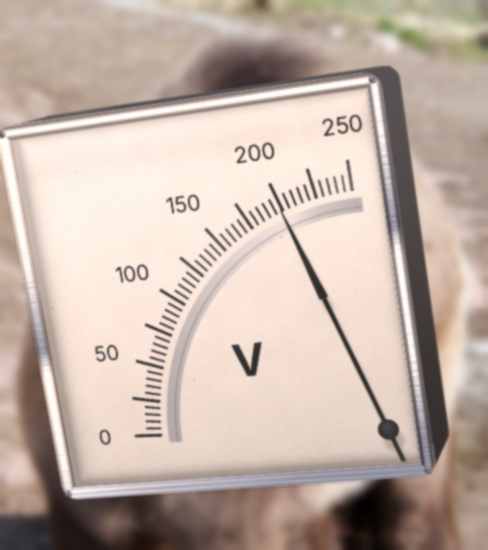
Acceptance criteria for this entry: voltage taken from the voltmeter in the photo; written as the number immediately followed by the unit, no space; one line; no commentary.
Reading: 200V
